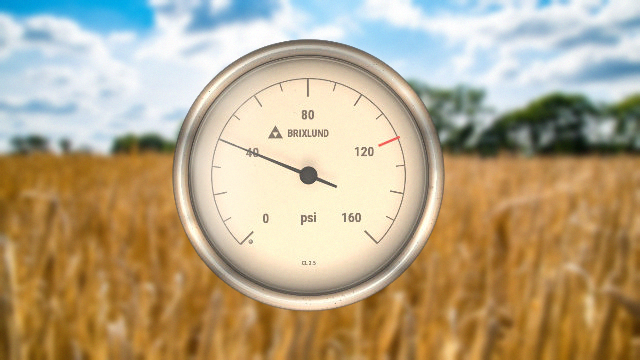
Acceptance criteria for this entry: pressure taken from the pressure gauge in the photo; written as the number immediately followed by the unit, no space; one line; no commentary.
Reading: 40psi
